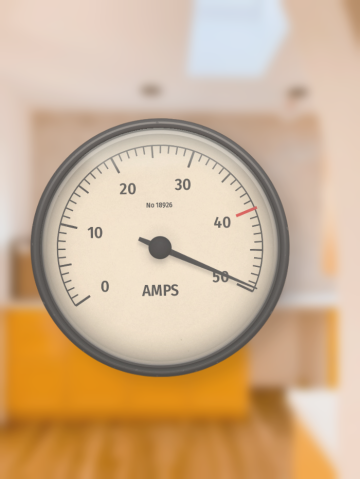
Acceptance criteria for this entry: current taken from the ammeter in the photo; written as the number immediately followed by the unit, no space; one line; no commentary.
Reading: 49.5A
